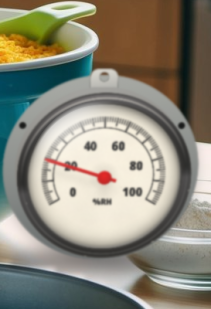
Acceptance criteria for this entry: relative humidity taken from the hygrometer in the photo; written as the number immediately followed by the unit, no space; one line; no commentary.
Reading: 20%
